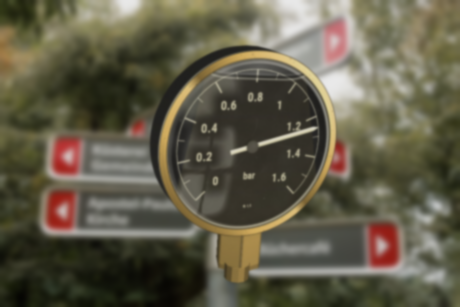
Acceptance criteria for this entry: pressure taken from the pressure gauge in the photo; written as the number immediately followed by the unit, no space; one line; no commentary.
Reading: 1.25bar
